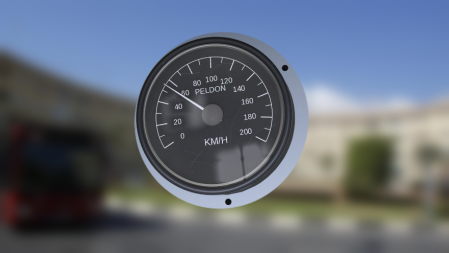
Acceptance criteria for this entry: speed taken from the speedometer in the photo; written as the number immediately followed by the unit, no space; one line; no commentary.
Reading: 55km/h
